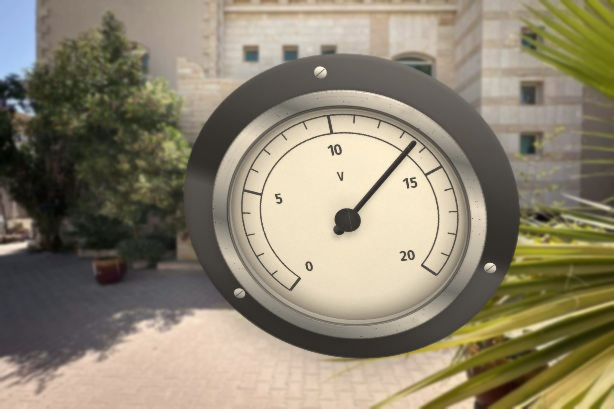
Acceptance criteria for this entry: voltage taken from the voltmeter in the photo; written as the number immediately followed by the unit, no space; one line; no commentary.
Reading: 13.5V
